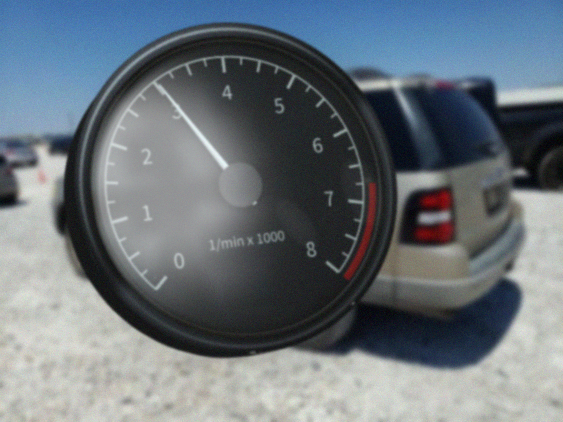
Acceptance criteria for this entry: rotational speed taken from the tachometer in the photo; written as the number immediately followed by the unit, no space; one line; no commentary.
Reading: 3000rpm
